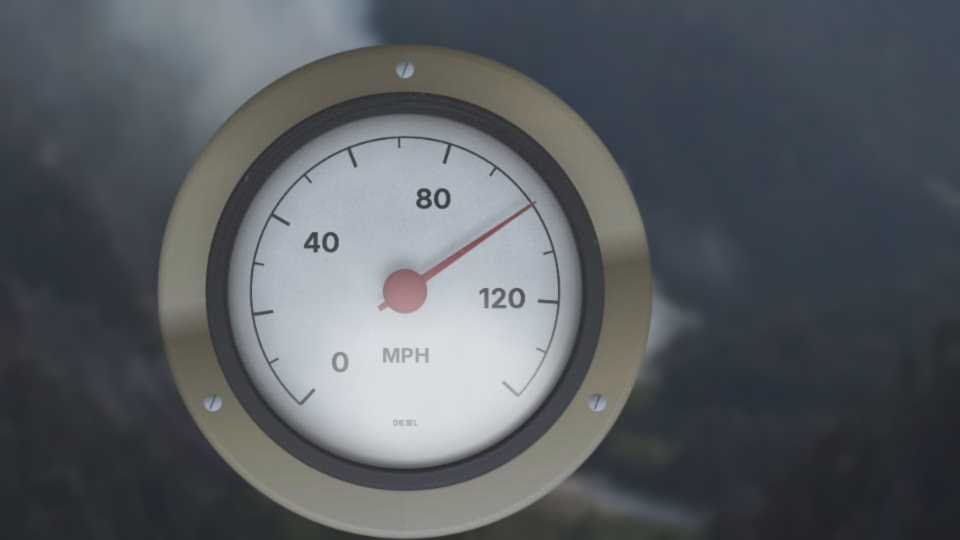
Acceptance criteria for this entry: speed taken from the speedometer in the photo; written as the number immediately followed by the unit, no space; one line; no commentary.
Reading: 100mph
